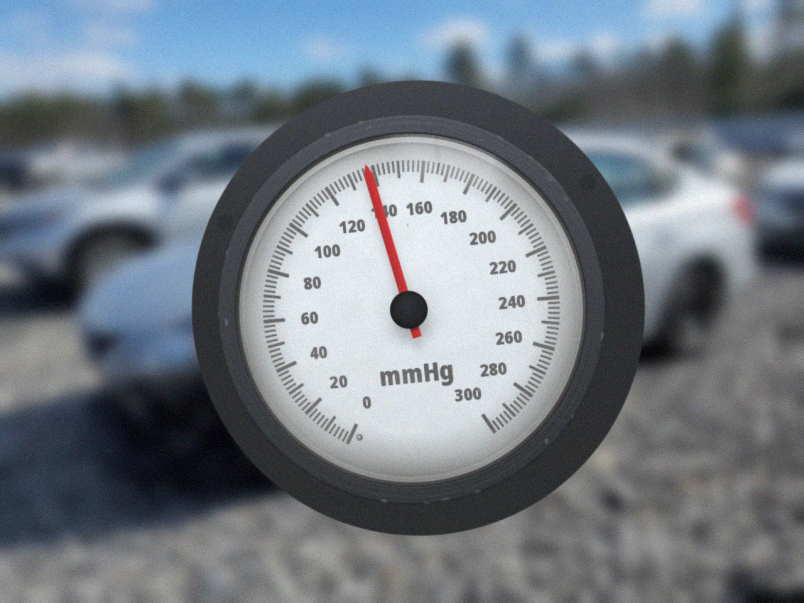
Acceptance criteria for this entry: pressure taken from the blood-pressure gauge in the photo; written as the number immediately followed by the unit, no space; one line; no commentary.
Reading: 138mmHg
